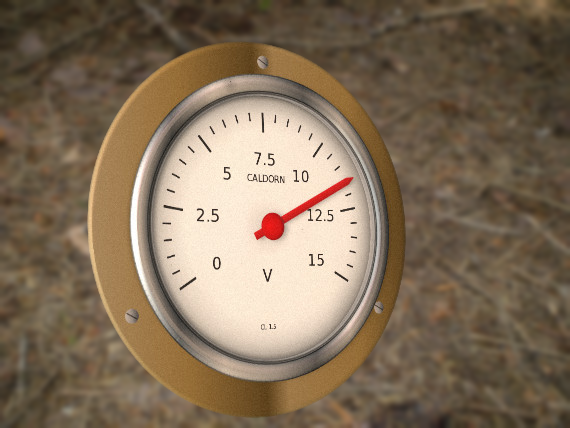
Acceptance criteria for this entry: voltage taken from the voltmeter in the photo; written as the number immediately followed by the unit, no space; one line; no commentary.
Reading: 11.5V
